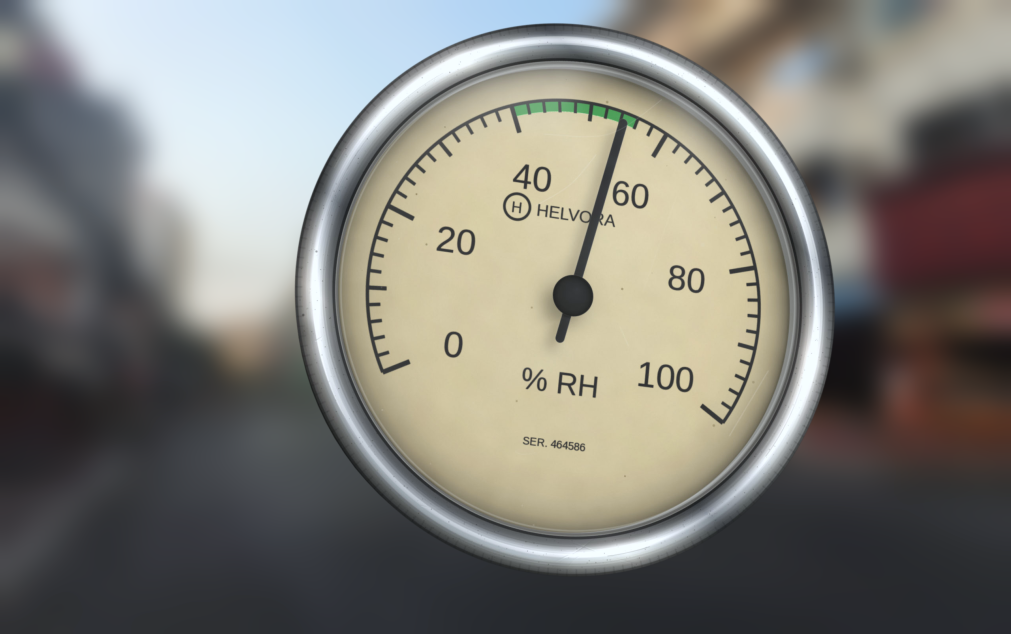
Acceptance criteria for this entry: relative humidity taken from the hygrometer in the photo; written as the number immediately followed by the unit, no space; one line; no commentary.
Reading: 54%
